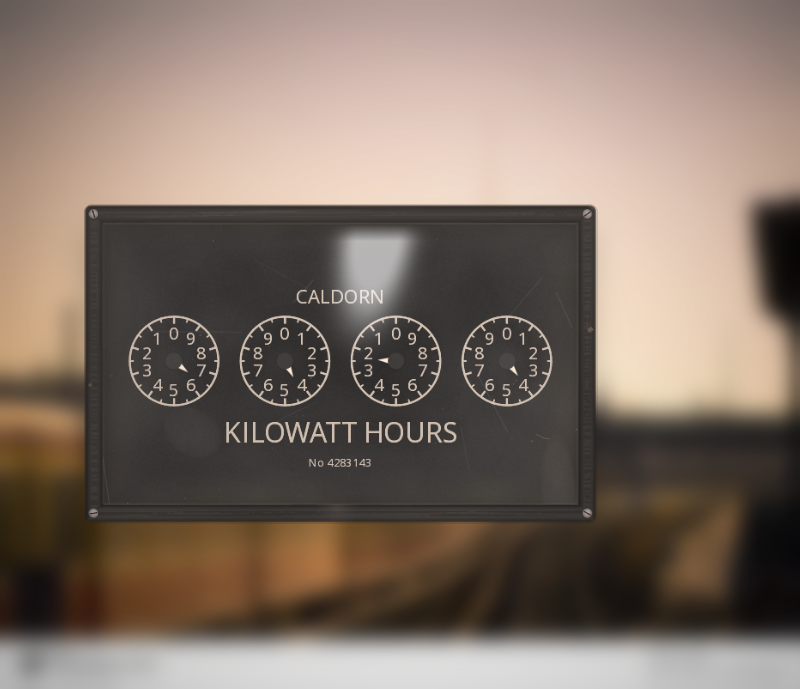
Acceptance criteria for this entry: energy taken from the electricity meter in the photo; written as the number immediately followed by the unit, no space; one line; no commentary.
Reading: 6424kWh
